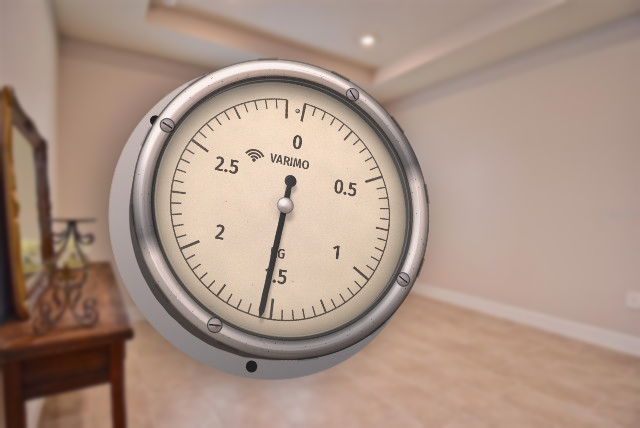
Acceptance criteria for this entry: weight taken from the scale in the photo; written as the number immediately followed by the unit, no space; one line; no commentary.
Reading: 1.55kg
